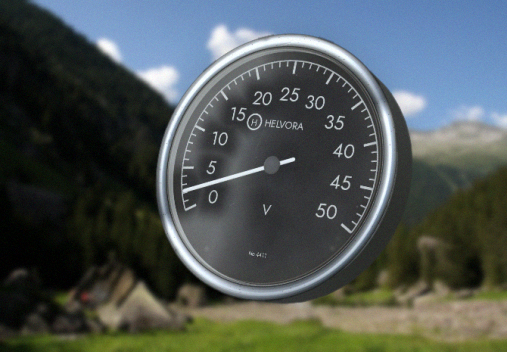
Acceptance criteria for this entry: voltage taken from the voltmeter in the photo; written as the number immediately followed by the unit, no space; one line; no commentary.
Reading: 2V
